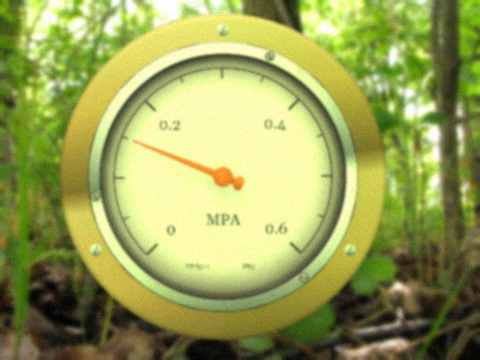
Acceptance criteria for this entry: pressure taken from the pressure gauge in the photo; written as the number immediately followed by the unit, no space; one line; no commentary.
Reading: 0.15MPa
